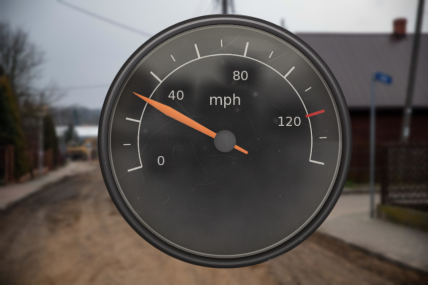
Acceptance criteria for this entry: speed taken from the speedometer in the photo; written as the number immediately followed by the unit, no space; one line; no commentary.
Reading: 30mph
